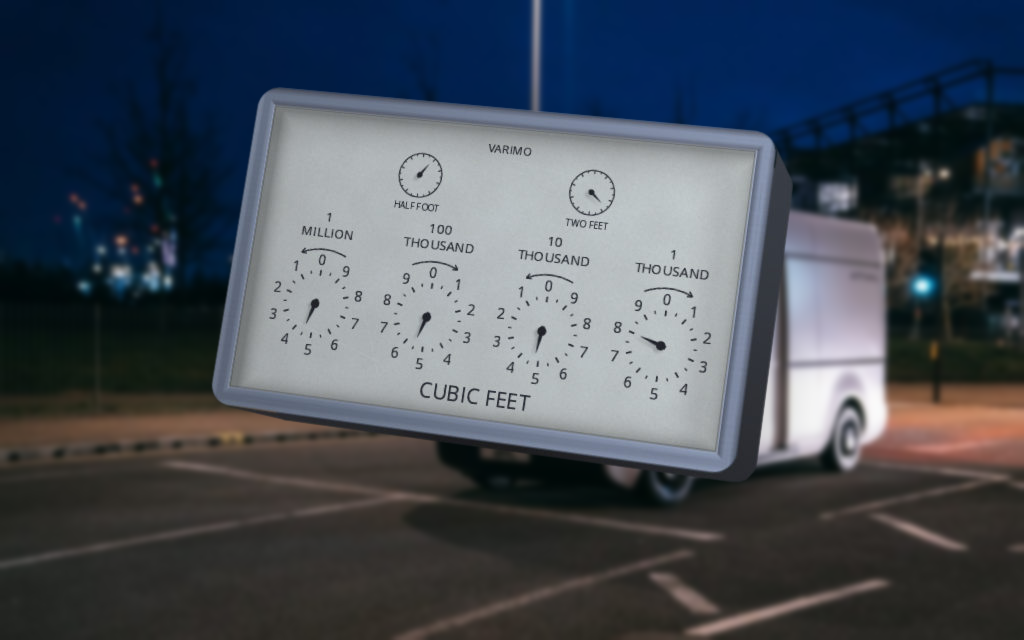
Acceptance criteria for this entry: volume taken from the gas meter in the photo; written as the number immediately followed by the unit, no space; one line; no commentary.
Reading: 454800ft³
